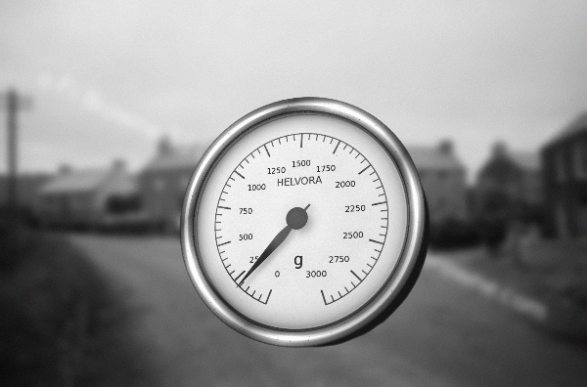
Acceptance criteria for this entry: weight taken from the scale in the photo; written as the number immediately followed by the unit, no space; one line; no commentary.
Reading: 200g
